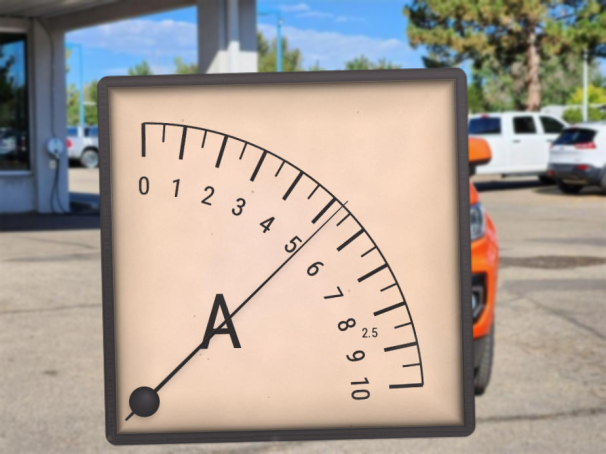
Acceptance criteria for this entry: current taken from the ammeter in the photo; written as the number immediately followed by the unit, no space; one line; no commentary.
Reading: 5.25A
